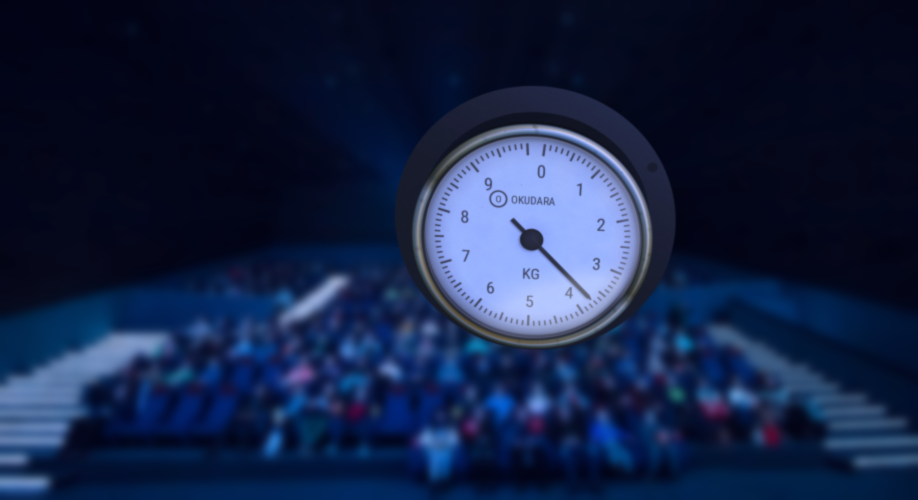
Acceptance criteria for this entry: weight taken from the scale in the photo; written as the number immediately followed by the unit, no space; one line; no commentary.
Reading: 3.7kg
